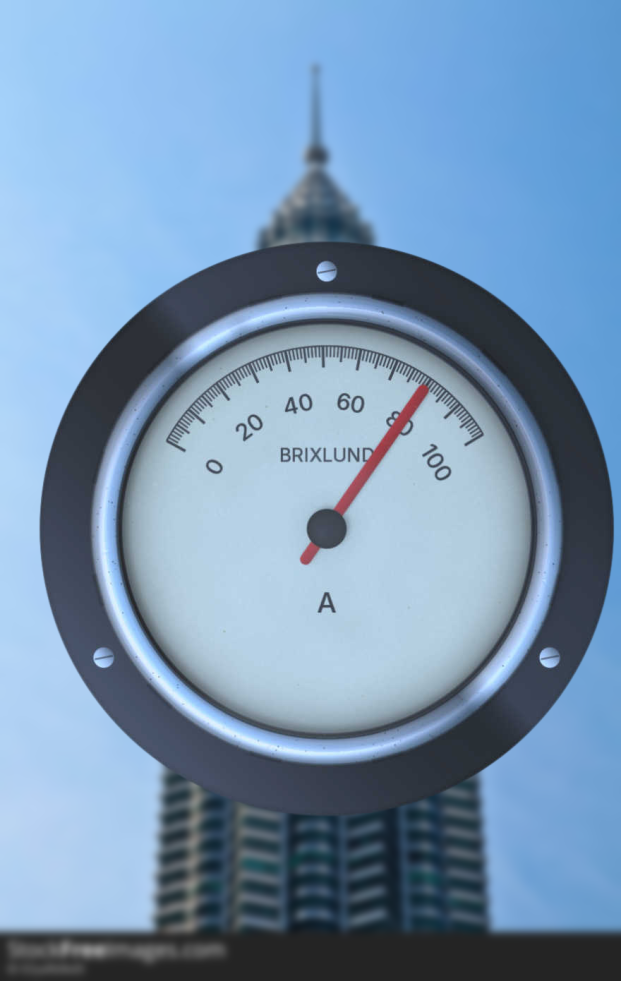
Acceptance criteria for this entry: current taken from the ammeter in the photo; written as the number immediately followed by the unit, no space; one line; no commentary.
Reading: 80A
